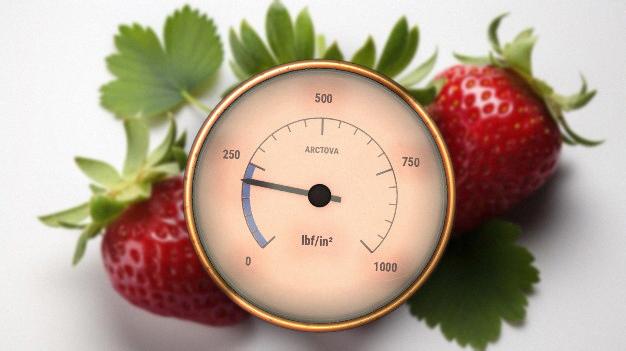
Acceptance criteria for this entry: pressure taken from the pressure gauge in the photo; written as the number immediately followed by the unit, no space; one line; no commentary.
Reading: 200psi
